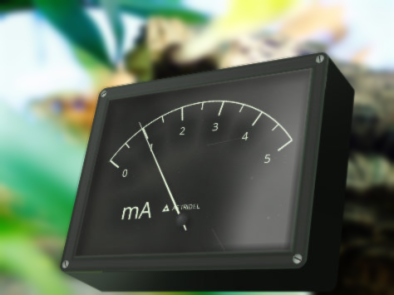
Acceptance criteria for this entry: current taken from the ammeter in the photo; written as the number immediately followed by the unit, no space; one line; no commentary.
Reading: 1mA
